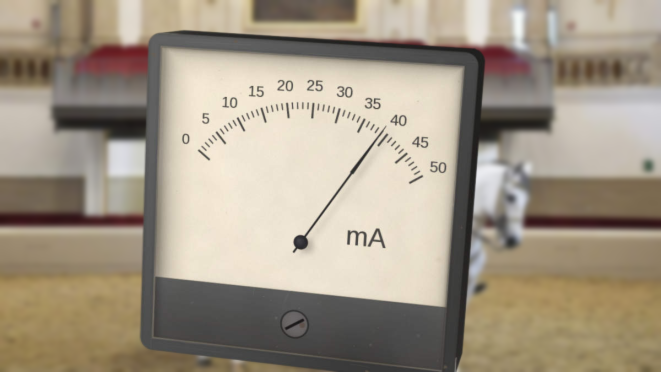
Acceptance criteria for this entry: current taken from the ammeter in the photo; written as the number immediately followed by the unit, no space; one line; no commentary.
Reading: 39mA
